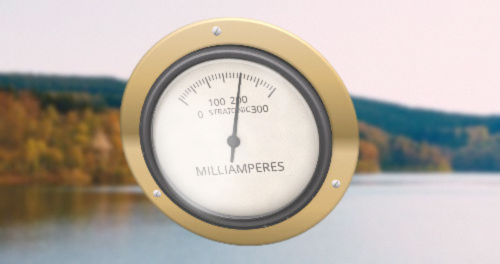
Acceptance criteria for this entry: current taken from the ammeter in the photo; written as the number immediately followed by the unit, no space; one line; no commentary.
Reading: 200mA
